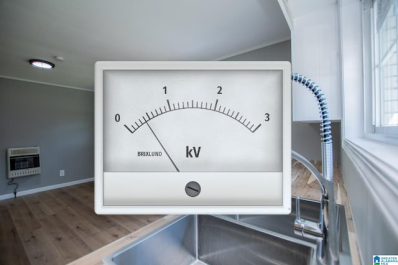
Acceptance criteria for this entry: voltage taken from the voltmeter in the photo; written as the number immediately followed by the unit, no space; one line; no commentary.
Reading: 0.4kV
